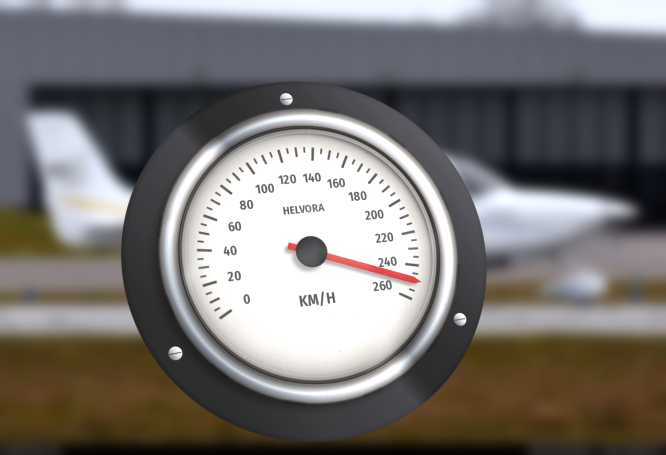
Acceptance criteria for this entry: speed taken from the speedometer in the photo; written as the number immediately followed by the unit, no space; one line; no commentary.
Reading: 250km/h
